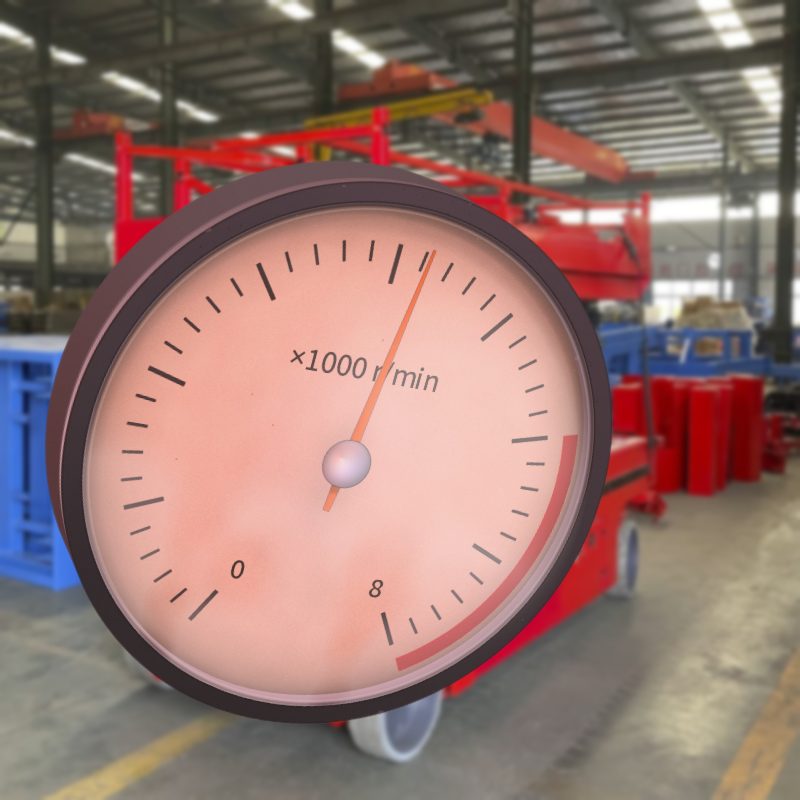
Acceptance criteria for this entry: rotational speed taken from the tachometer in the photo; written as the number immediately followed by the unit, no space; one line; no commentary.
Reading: 4200rpm
